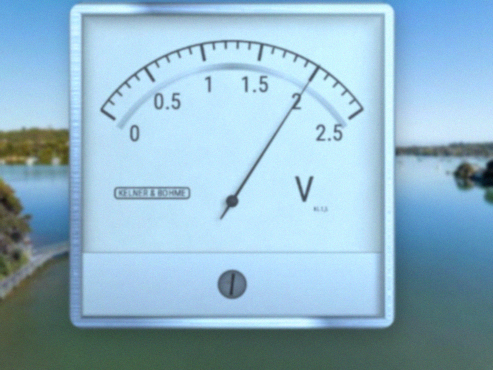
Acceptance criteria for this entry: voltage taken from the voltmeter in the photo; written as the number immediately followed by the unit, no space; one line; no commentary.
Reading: 2V
